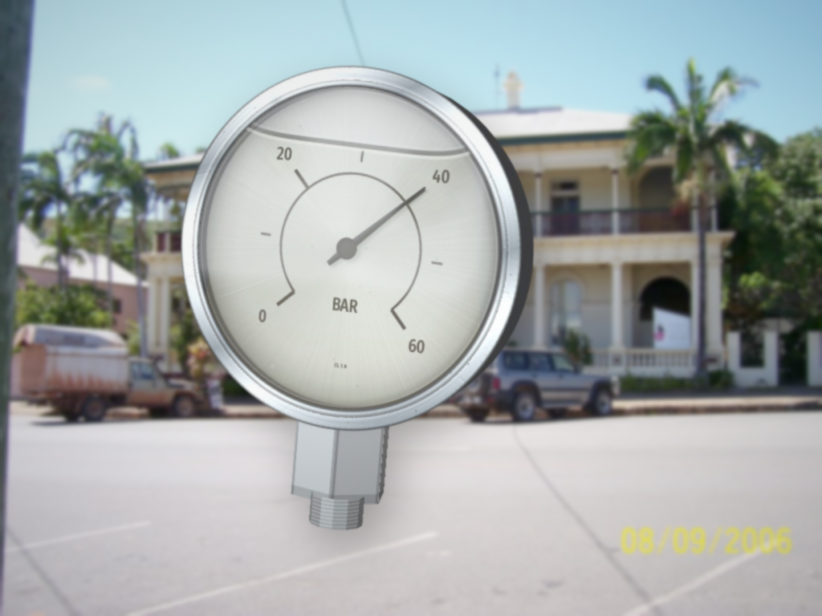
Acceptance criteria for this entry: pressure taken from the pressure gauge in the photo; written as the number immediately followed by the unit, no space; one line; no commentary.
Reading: 40bar
